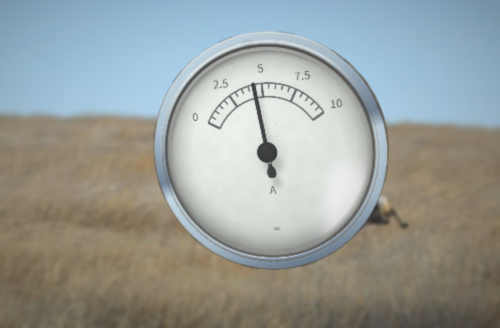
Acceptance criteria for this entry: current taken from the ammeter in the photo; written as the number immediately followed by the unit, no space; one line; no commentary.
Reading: 4.5A
